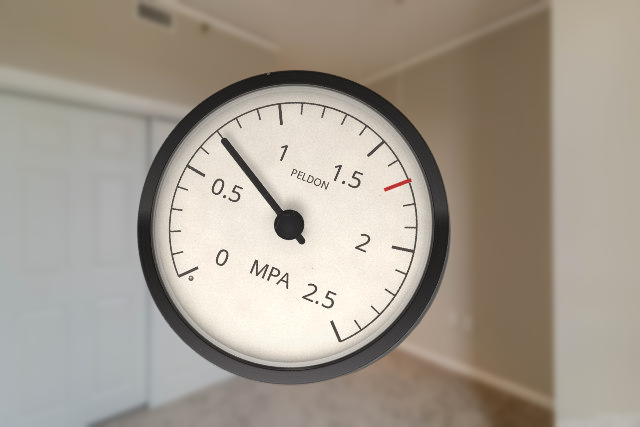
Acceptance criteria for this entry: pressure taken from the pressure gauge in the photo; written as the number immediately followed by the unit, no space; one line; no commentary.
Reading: 0.7MPa
